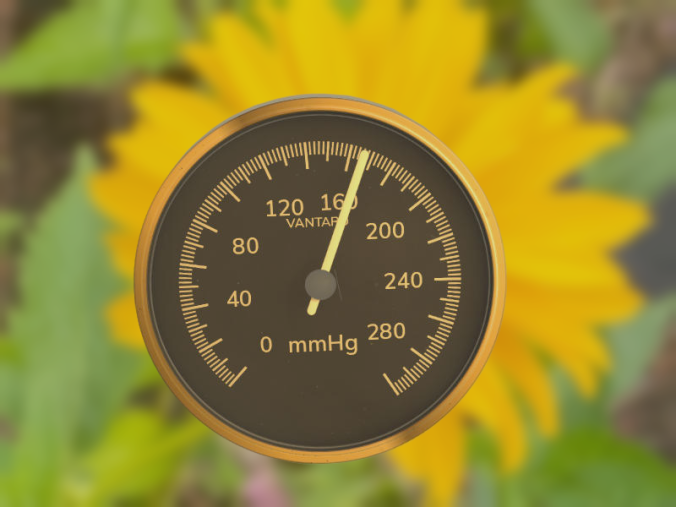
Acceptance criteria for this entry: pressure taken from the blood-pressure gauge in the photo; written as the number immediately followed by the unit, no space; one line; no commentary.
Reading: 166mmHg
